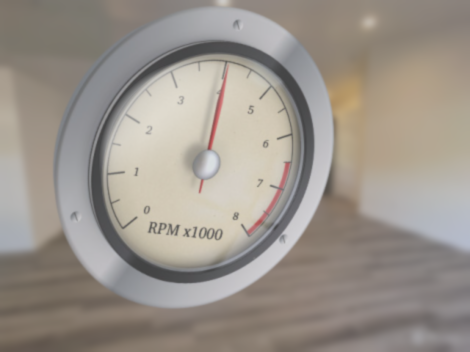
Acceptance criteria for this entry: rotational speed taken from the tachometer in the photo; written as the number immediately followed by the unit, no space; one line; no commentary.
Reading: 4000rpm
